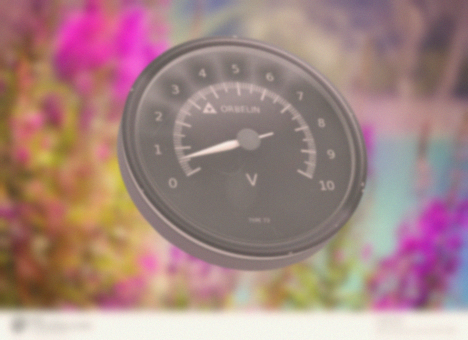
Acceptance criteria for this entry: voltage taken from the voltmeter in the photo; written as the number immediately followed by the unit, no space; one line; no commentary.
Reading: 0.5V
